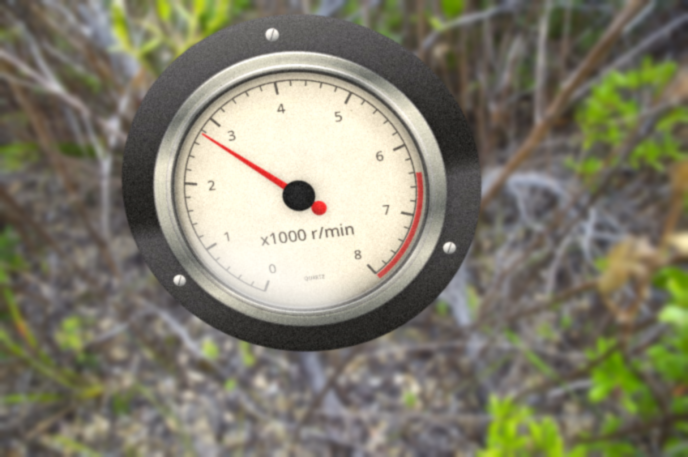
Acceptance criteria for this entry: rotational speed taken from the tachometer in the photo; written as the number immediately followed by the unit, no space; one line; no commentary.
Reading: 2800rpm
